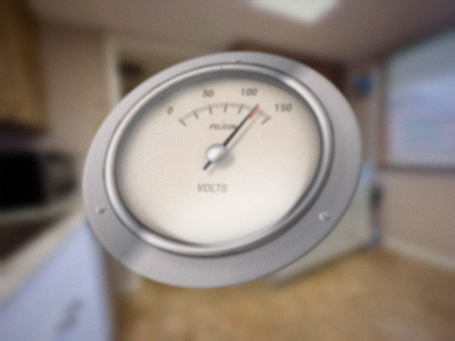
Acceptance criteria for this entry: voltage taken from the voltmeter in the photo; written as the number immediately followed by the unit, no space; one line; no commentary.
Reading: 125V
